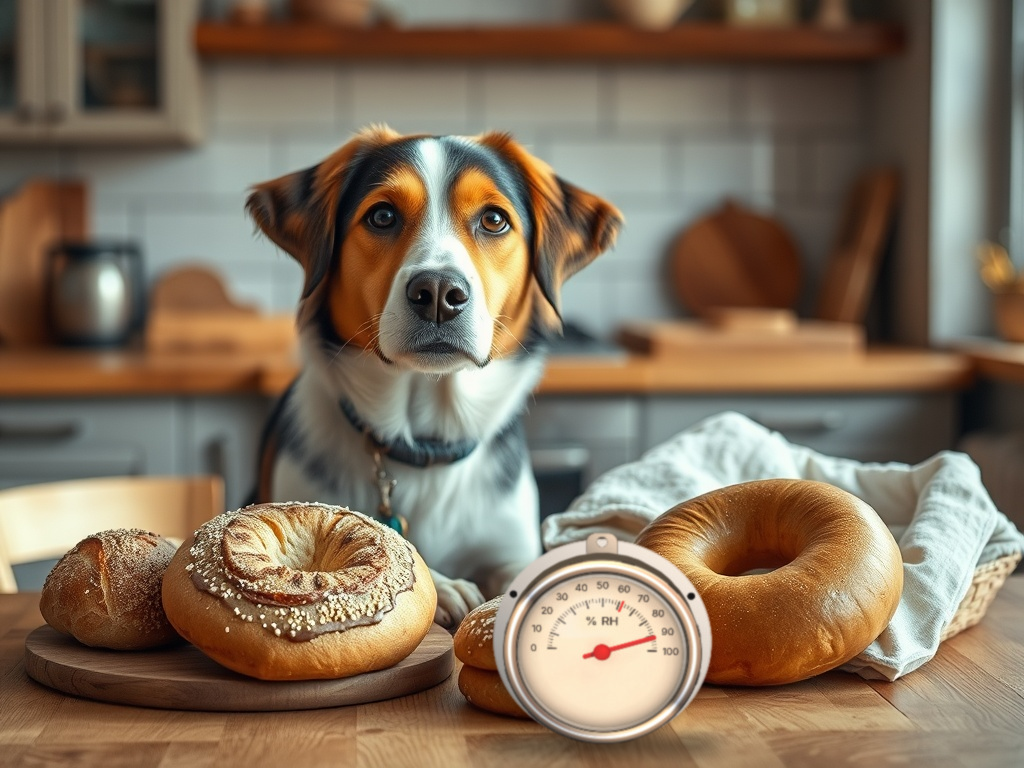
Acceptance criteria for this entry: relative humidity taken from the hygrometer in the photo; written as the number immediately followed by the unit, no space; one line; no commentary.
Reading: 90%
